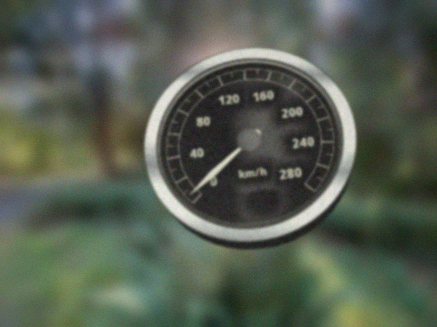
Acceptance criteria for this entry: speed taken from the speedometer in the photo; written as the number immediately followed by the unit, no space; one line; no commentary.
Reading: 5km/h
